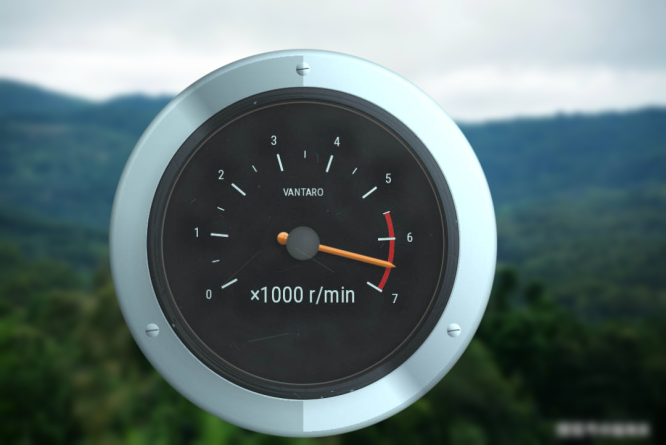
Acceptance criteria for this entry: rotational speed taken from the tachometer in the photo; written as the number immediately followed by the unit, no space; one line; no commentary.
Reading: 6500rpm
